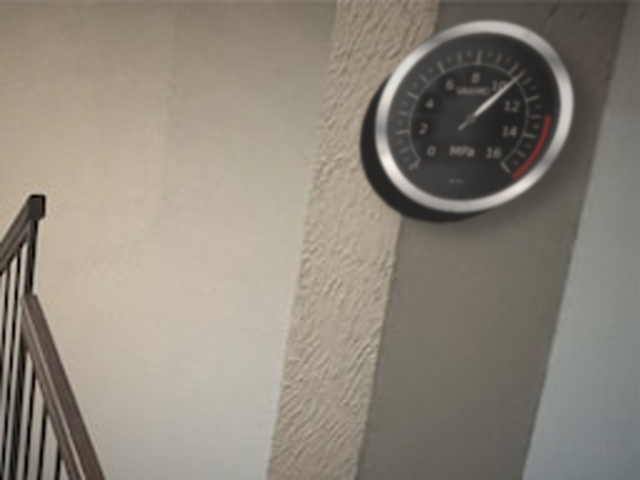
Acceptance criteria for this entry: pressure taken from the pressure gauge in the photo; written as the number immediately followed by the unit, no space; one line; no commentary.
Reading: 10.5MPa
